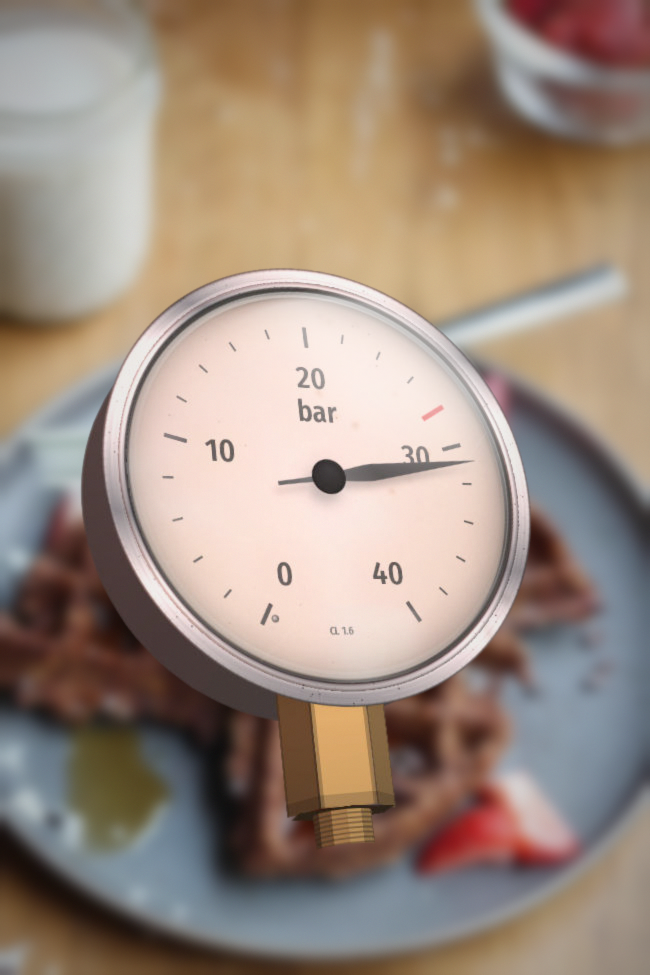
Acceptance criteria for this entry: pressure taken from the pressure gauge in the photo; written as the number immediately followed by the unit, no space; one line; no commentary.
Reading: 31bar
